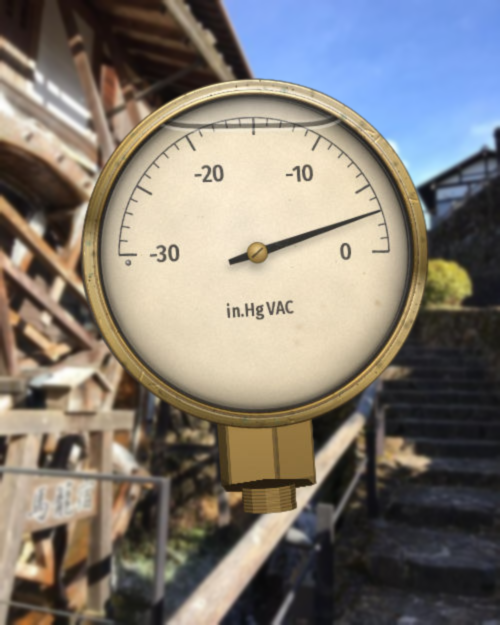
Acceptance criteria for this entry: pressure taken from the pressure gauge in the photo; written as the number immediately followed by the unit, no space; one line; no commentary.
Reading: -3inHg
